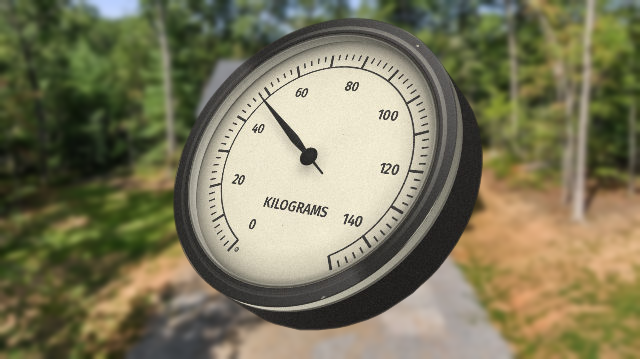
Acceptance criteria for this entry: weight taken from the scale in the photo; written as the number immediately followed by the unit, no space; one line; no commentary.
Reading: 48kg
